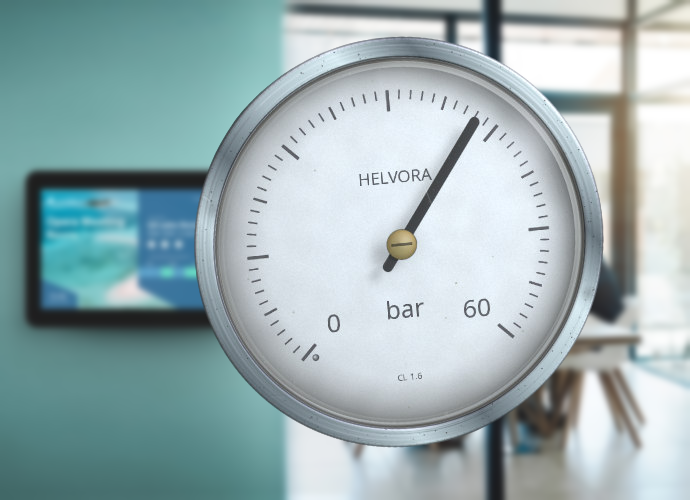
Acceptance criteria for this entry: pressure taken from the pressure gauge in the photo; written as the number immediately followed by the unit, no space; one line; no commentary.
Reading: 38bar
